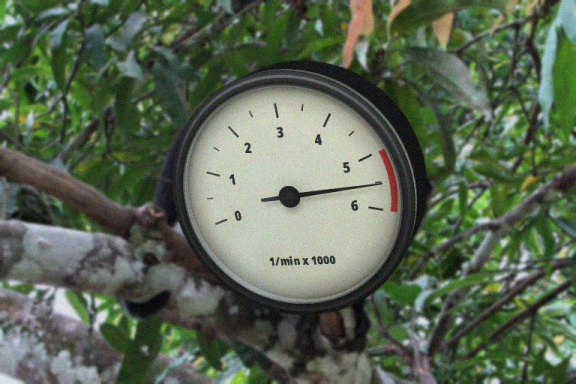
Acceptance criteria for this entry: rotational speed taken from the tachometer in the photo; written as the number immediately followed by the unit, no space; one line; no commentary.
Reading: 5500rpm
